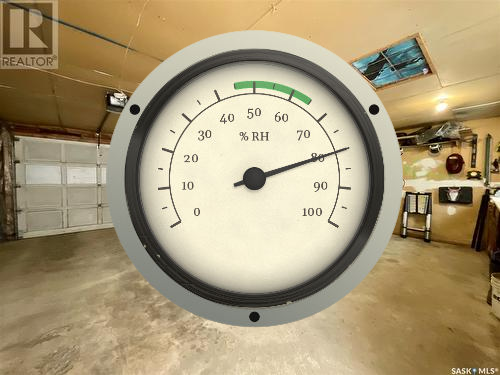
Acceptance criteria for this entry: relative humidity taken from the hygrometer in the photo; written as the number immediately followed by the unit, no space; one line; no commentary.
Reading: 80%
